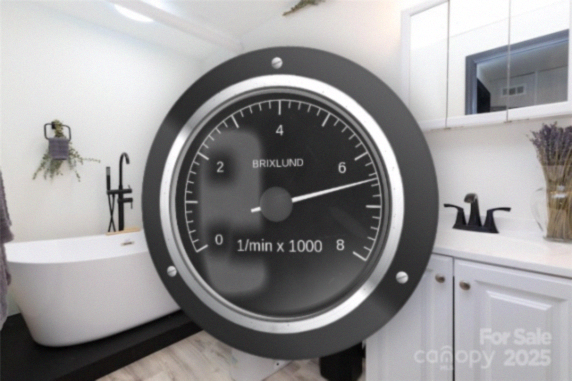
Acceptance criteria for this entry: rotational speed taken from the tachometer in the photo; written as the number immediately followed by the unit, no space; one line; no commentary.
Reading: 6500rpm
